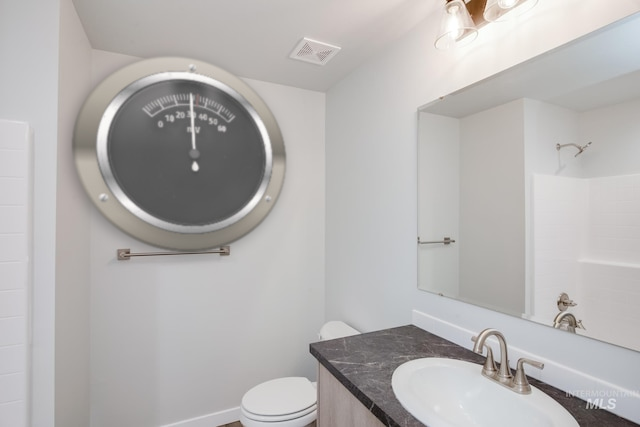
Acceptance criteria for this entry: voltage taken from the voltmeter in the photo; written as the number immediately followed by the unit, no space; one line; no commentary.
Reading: 30mV
